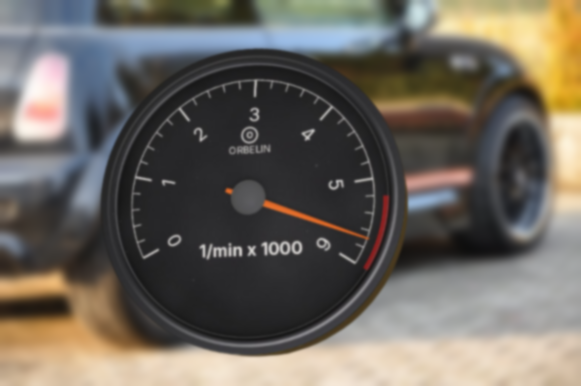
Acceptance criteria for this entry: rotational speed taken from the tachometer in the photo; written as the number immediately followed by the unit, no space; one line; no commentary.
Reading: 5700rpm
